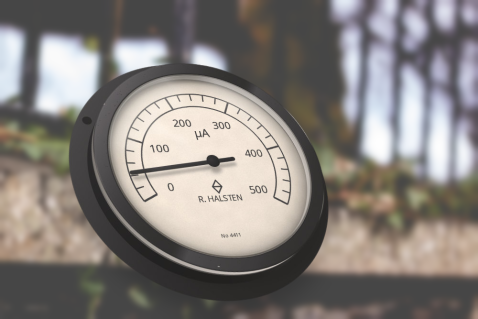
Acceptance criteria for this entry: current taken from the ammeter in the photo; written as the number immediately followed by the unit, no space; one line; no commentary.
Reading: 40µA
